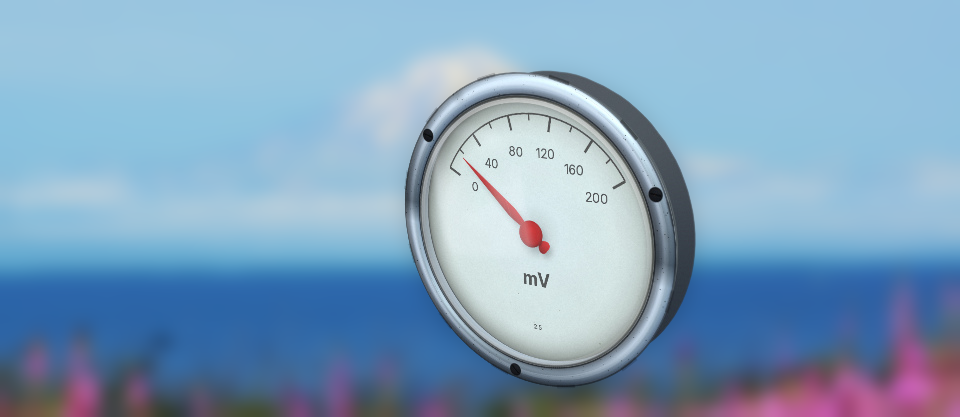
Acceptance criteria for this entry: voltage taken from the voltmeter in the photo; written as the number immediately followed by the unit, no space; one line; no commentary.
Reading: 20mV
